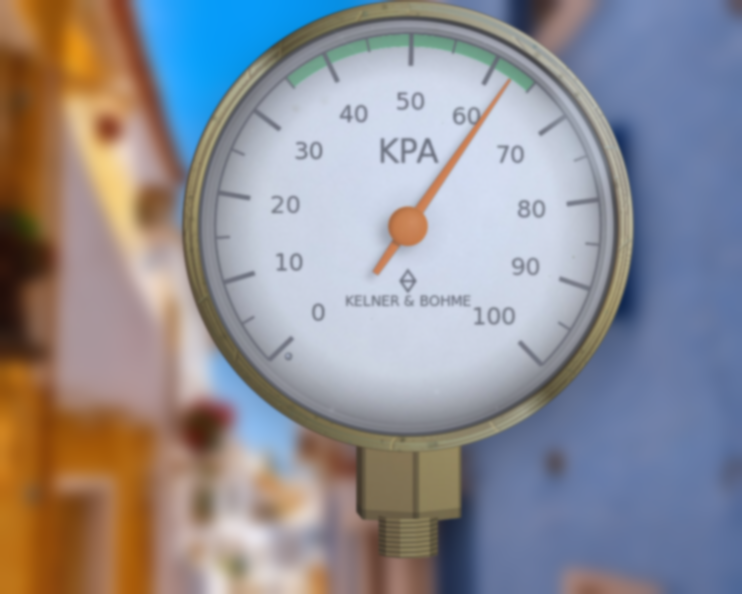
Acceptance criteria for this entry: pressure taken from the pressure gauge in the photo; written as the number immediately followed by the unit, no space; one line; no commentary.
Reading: 62.5kPa
